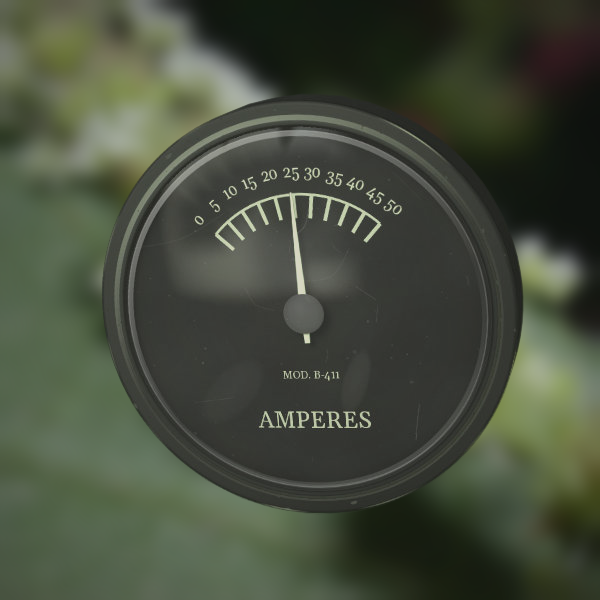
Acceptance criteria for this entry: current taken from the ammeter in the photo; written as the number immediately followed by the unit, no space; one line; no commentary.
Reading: 25A
